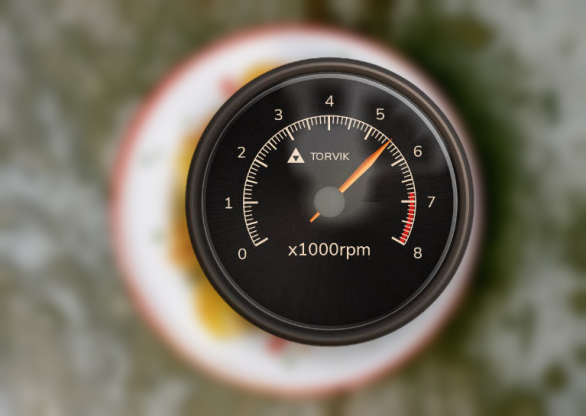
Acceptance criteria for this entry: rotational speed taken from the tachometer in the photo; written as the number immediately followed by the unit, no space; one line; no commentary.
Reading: 5500rpm
